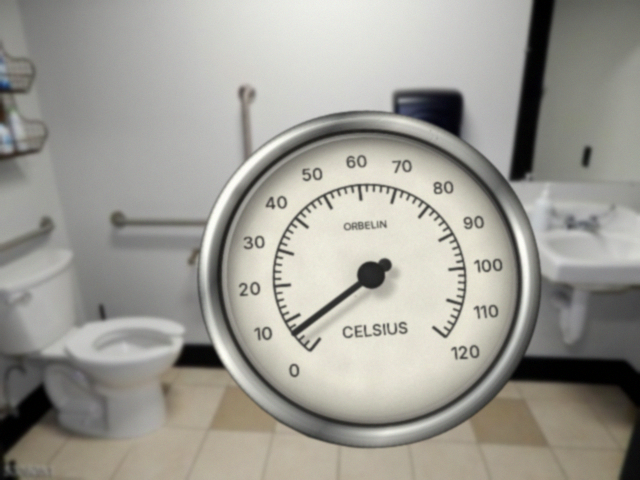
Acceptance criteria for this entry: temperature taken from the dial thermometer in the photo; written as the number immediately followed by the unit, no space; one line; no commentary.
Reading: 6°C
